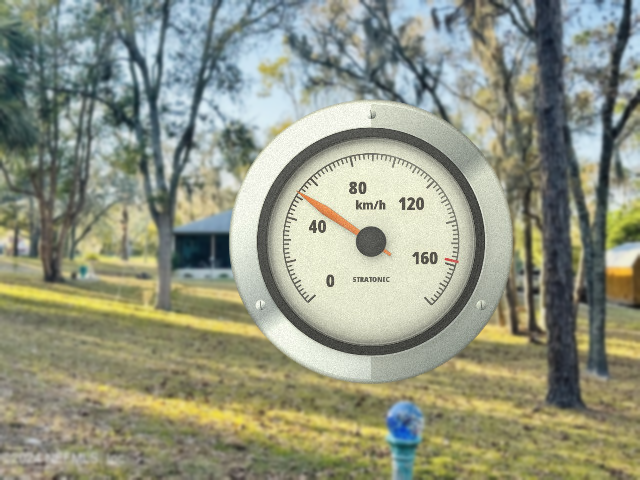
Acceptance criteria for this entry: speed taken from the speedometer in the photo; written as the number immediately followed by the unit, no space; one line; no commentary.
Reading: 52km/h
